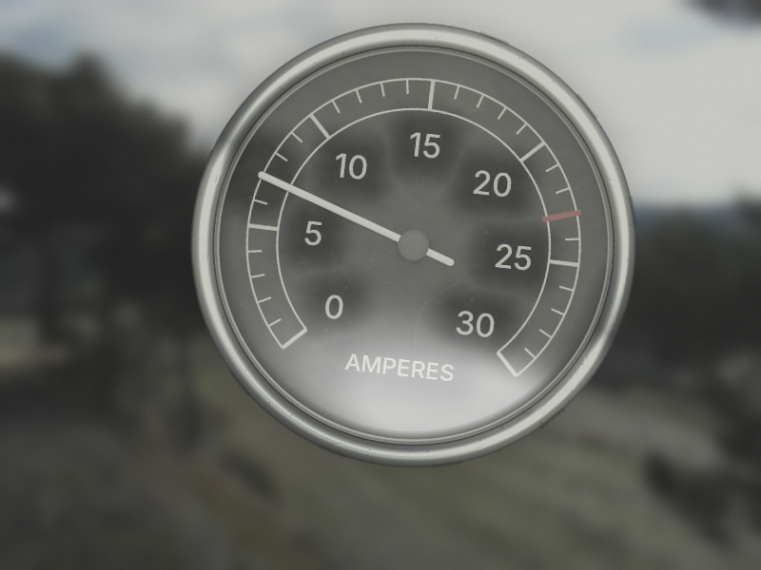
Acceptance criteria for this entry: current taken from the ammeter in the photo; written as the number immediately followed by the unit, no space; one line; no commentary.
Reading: 7A
